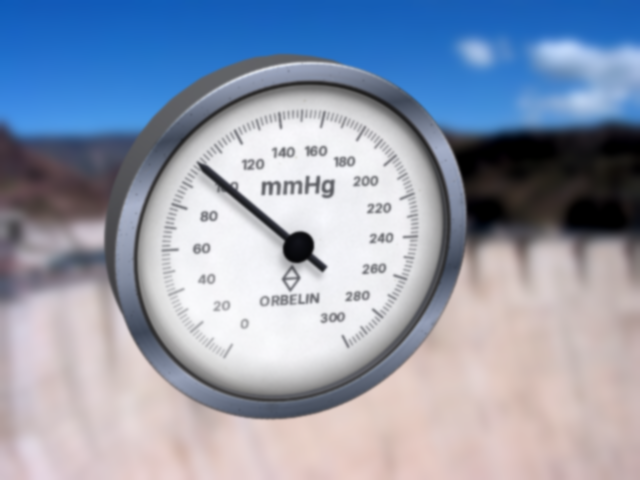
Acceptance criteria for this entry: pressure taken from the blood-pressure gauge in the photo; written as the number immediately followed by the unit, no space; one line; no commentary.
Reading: 100mmHg
